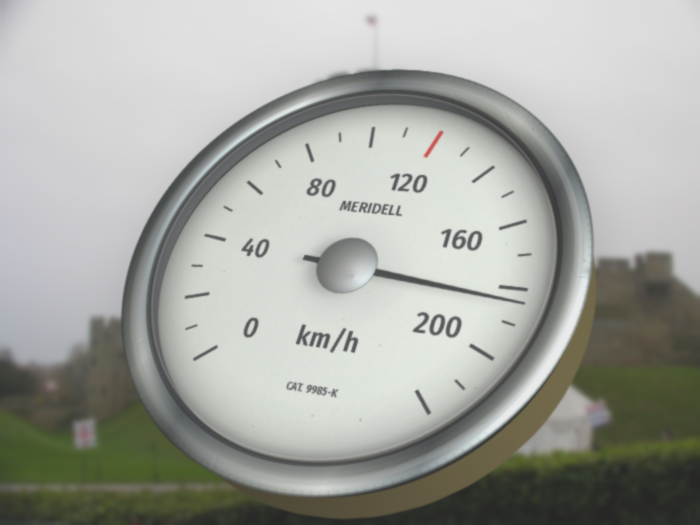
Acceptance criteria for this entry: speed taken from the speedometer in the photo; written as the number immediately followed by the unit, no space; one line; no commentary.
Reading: 185km/h
